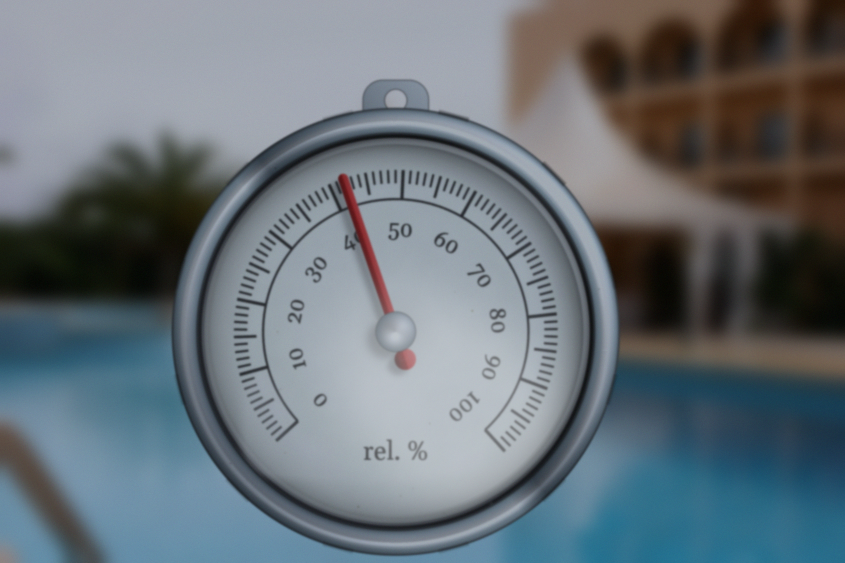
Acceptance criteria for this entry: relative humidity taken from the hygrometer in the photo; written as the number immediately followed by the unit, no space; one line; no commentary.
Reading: 42%
